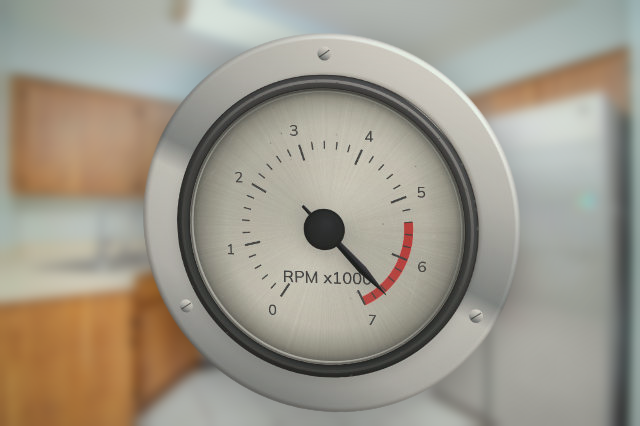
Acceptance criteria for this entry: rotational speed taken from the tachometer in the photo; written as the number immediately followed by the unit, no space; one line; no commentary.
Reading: 6600rpm
